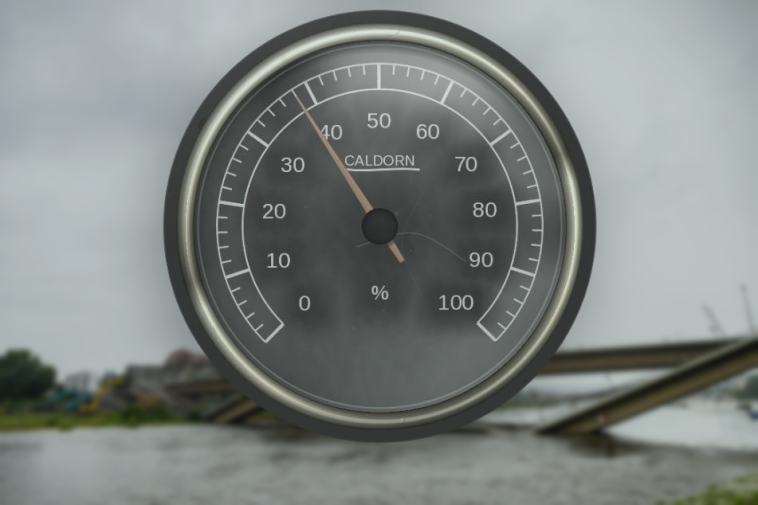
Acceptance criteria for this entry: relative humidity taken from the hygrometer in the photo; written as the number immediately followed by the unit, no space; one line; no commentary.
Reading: 38%
